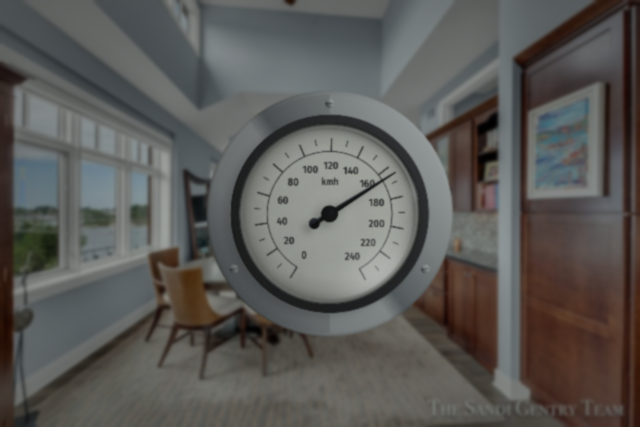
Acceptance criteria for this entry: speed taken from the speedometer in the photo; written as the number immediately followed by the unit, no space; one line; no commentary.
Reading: 165km/h
